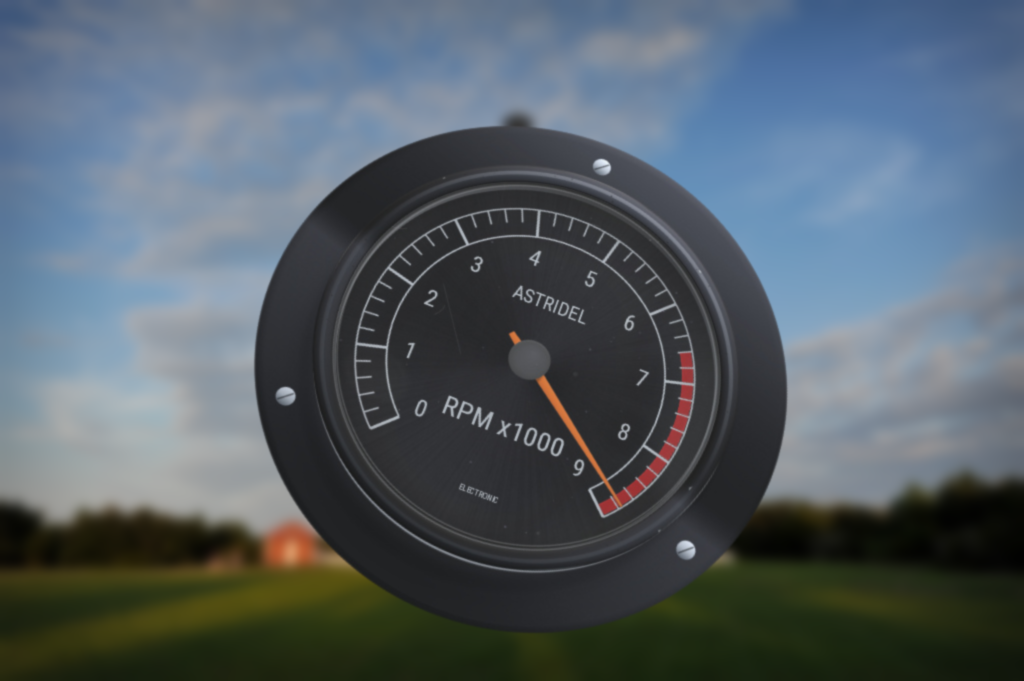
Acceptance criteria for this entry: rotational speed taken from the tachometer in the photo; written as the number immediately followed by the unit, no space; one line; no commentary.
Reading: 8800rpm
